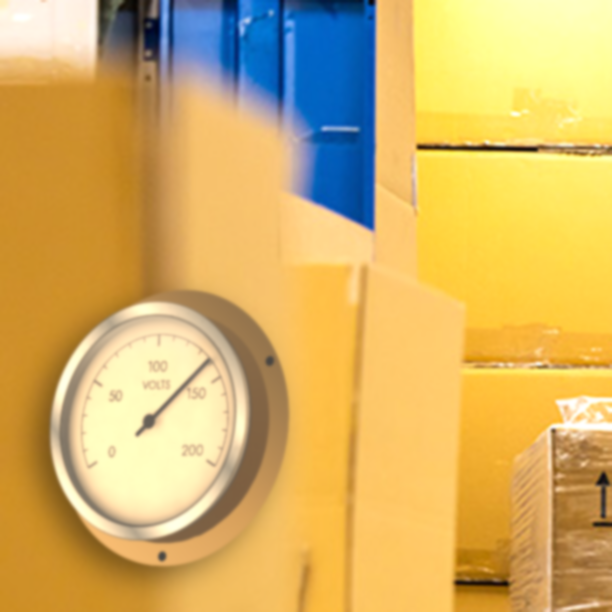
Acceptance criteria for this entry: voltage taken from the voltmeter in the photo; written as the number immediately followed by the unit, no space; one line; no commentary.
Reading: 140V
